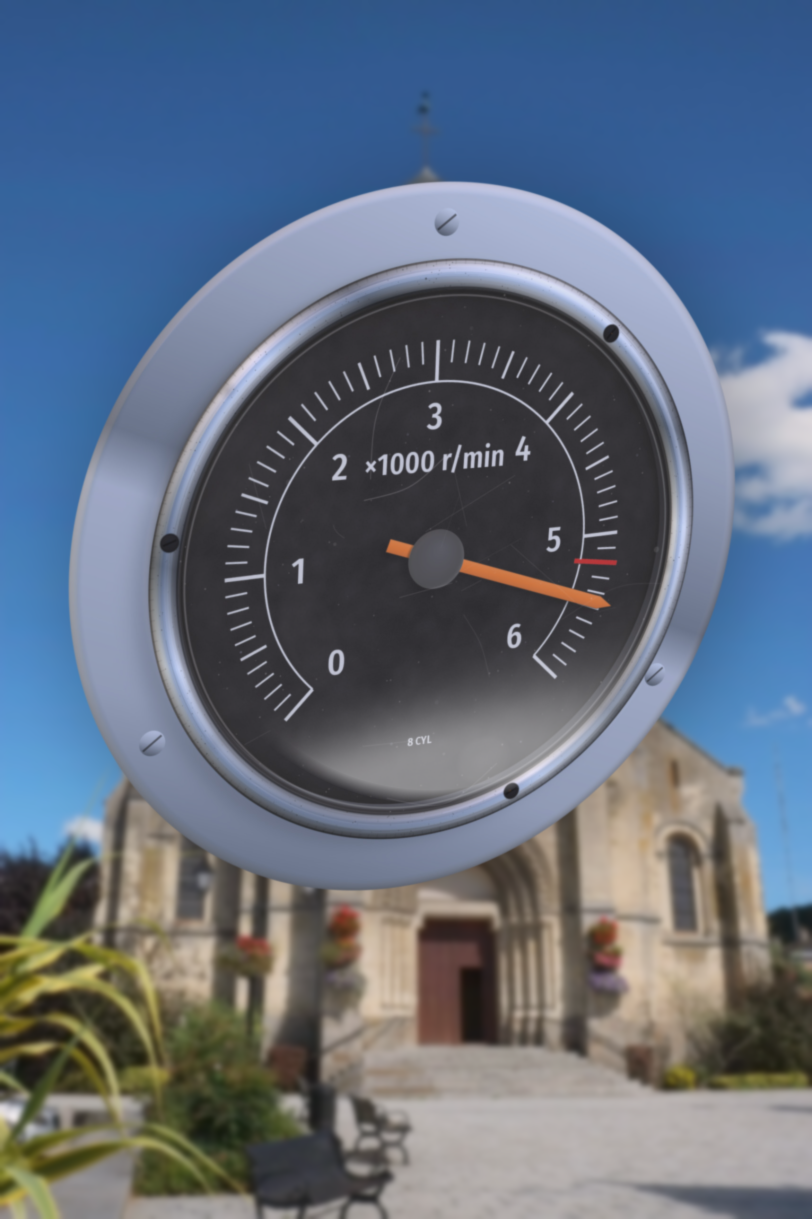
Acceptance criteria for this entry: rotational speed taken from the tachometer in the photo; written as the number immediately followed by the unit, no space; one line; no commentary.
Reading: 5450rpm
